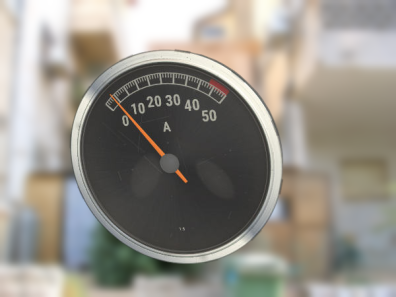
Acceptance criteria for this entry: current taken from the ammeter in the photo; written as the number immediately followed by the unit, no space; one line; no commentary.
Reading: 5A
